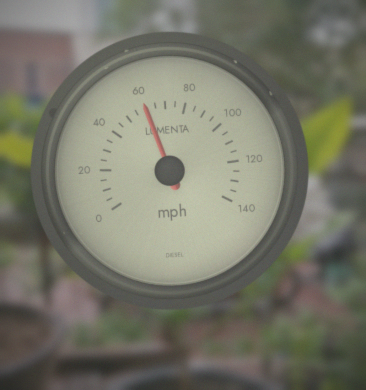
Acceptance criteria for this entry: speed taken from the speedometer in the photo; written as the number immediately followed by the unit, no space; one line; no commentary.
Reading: 60mph
